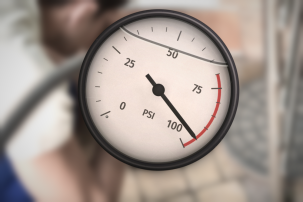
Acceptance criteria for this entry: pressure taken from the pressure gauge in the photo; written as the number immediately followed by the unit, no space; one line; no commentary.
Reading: 95psi
